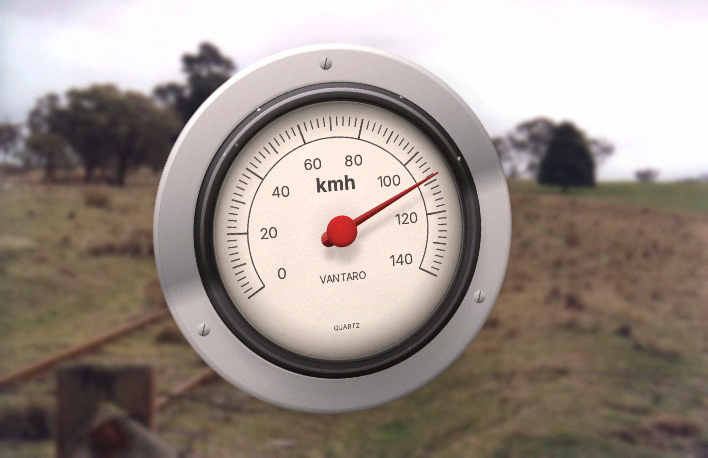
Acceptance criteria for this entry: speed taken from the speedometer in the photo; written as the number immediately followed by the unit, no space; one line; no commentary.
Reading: 108km/h
